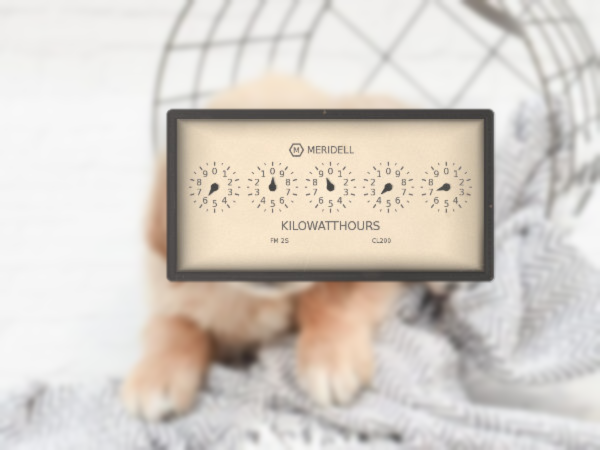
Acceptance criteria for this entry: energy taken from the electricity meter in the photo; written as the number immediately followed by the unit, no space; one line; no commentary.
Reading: 59937kWh
